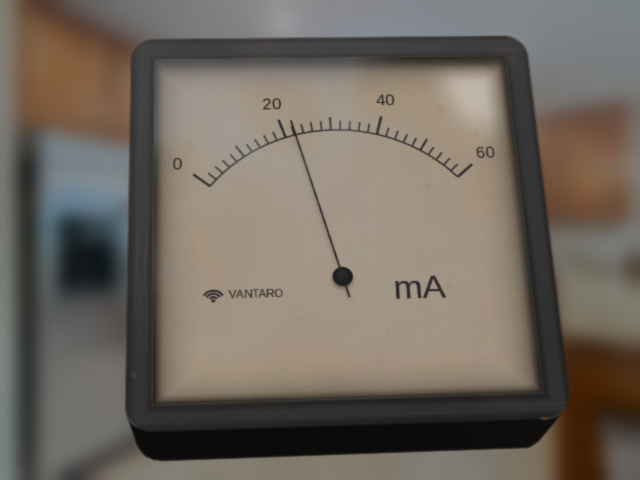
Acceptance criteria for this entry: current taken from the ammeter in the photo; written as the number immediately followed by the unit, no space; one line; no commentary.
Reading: 22mA
